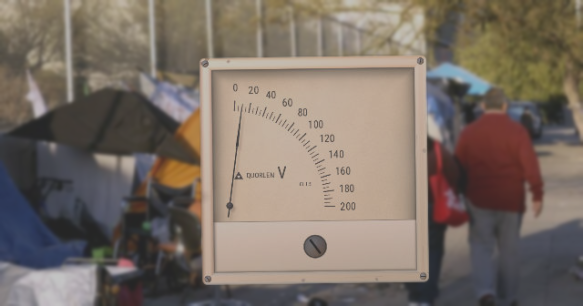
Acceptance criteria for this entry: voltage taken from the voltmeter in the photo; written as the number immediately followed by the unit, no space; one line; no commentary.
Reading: 10V
